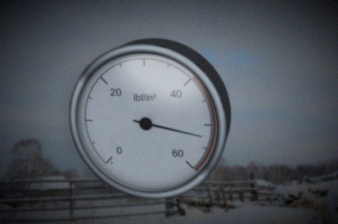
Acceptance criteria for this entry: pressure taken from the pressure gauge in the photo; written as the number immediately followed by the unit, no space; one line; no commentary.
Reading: 52.5psi
